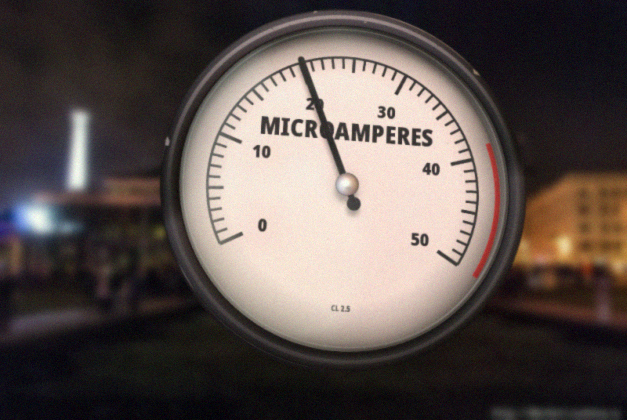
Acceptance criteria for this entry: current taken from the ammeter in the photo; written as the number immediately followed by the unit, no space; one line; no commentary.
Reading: 20µA
